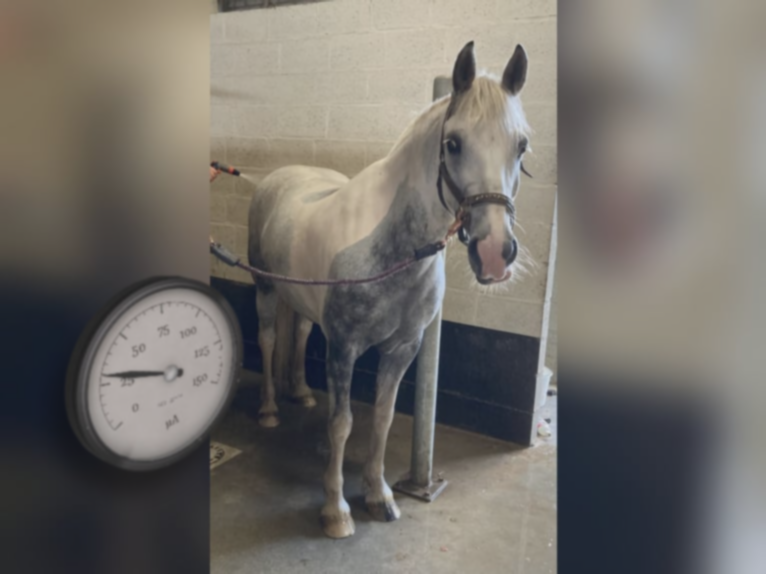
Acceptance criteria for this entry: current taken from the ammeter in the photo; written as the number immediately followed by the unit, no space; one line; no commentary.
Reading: 30µA
